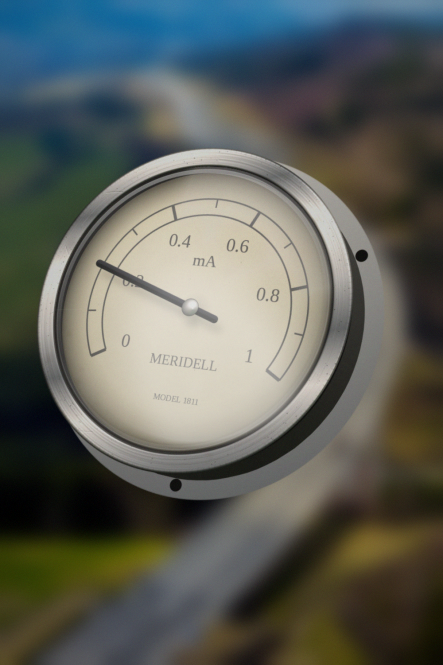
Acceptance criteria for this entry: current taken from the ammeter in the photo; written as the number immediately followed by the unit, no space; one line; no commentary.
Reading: 0.2mA
